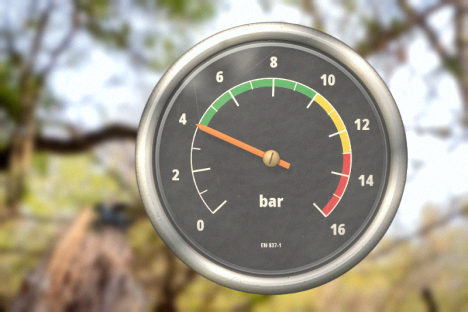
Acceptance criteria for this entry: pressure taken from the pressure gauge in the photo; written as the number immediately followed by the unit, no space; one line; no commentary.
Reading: 4bar
